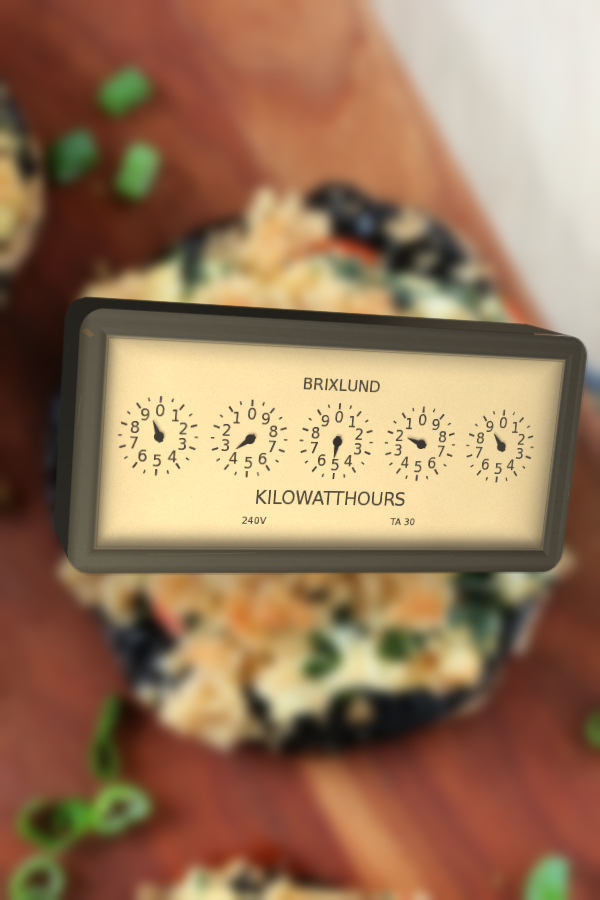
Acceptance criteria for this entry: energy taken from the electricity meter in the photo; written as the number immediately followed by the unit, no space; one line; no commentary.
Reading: 93519kWh
